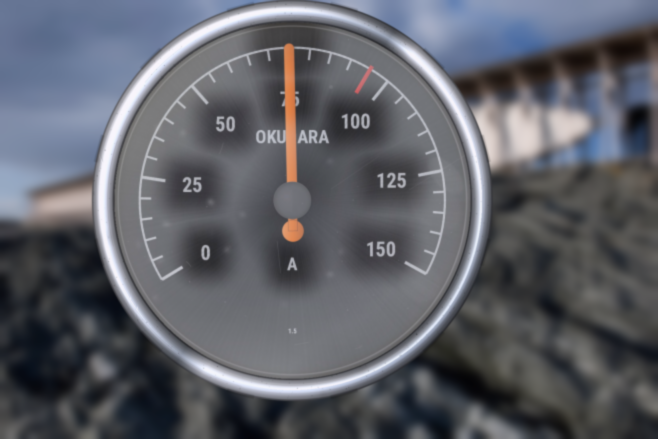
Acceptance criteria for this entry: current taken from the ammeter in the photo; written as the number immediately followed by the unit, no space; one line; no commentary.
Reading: 75A
